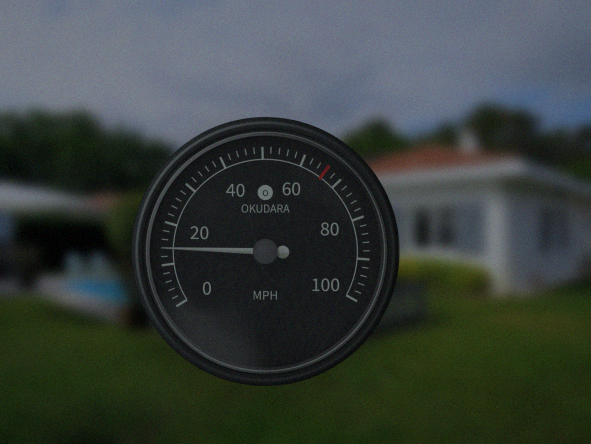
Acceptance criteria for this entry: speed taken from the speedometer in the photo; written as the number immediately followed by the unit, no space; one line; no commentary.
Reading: 14mph
